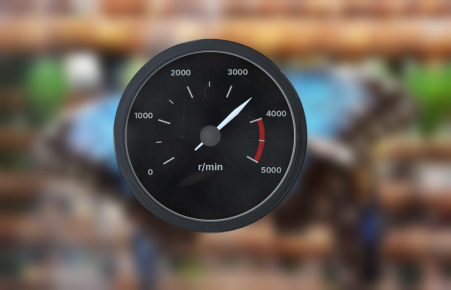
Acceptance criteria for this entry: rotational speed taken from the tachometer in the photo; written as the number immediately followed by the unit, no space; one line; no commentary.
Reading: 3500rpm
